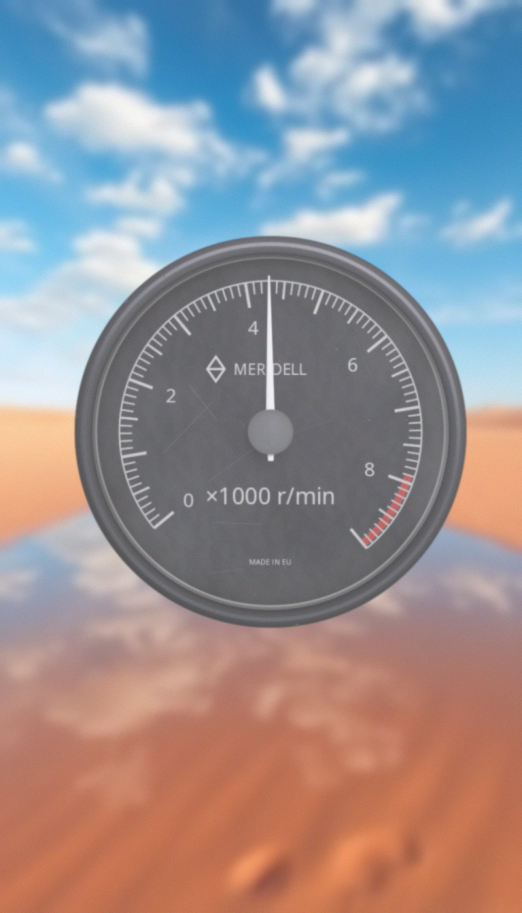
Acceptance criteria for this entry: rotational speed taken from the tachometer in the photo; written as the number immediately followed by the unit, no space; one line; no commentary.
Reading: 4300rpm
